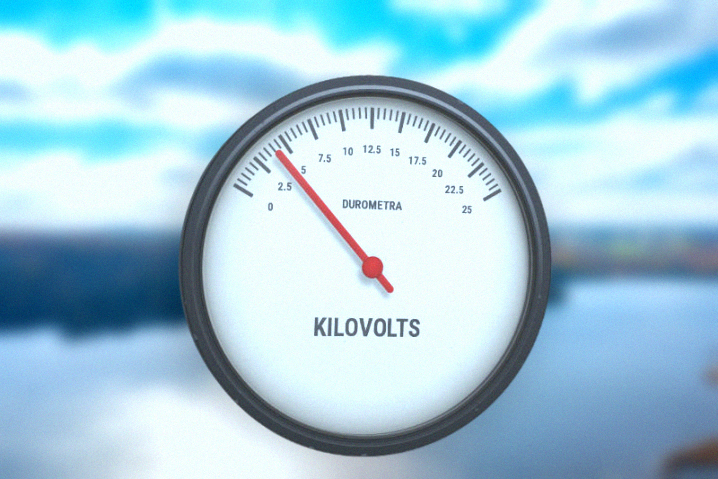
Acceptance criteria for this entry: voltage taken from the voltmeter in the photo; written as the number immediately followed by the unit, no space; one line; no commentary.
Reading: 4kV
